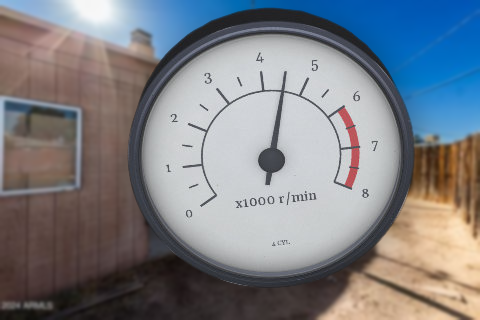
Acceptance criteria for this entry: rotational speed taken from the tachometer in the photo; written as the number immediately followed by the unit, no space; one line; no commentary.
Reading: 4500rpm
